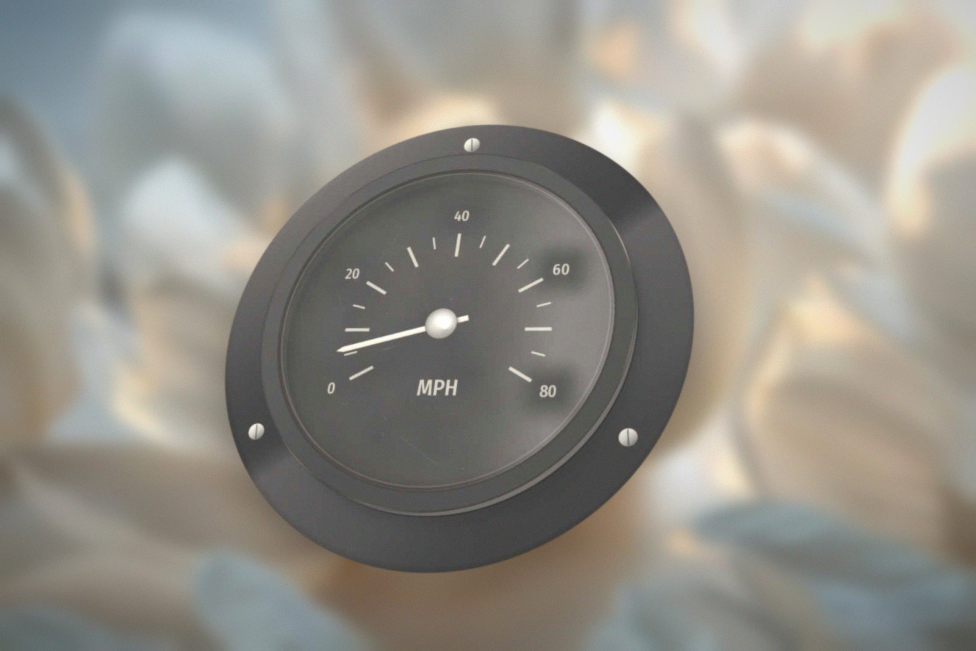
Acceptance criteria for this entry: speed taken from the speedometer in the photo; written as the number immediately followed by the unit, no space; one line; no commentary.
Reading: 5mph
